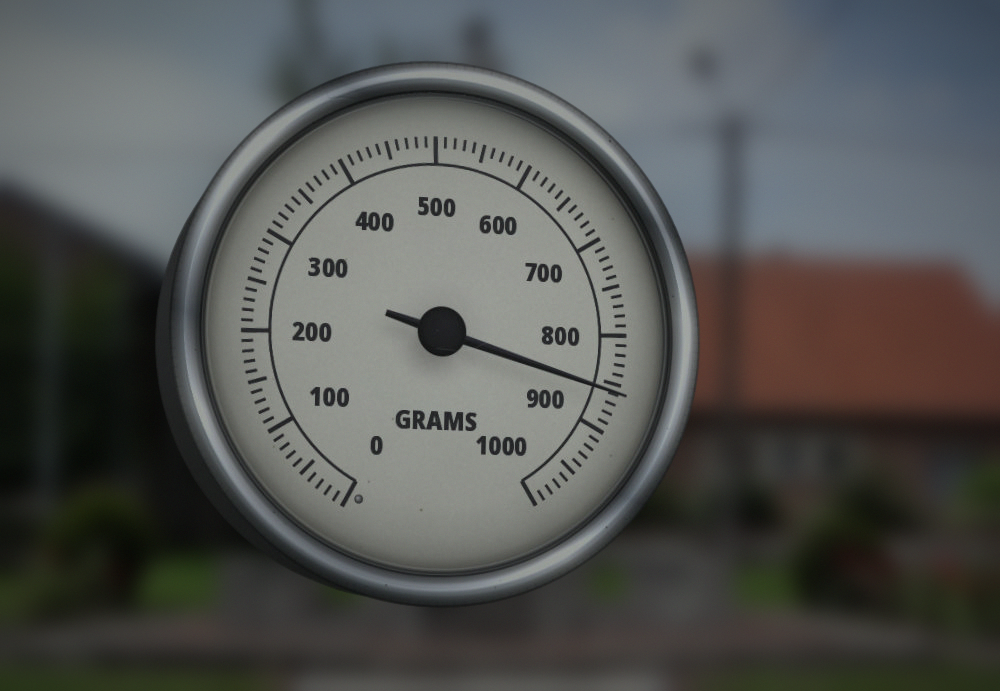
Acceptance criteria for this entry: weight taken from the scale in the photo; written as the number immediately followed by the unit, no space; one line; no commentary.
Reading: 860g
